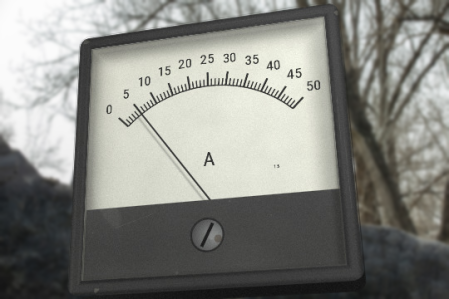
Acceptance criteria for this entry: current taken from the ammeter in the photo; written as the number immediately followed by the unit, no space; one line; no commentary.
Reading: 5A
